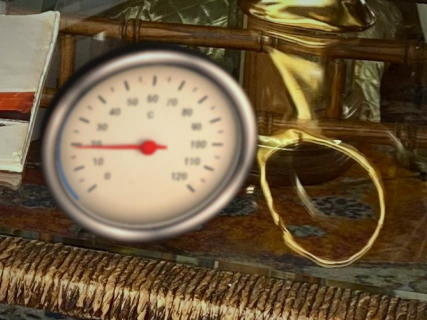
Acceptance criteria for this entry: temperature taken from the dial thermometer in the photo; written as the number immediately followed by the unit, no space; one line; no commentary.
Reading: 20°C
